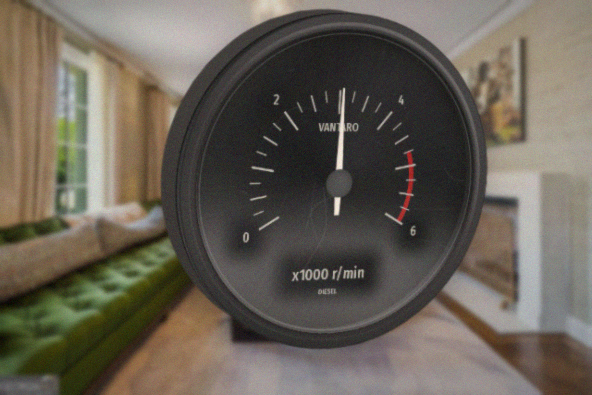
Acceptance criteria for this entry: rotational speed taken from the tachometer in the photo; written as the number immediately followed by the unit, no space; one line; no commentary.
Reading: 3000rpm
